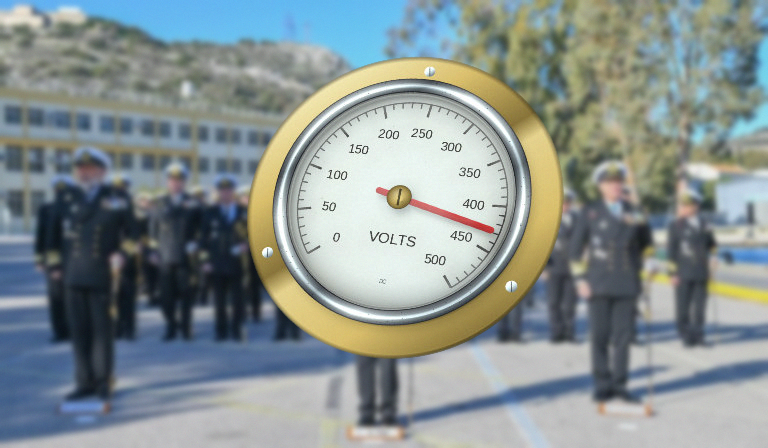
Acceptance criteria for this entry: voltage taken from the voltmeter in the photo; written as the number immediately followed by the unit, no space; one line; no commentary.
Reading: 430V
